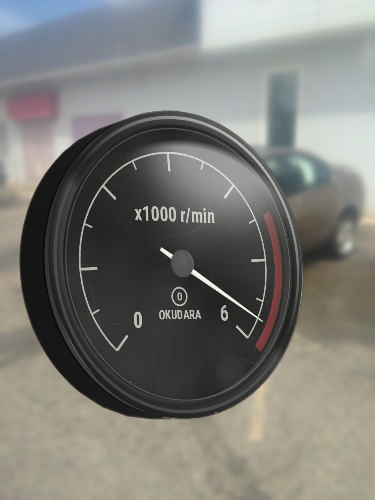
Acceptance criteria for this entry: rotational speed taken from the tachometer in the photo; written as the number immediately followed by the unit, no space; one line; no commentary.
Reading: 5750rpm
